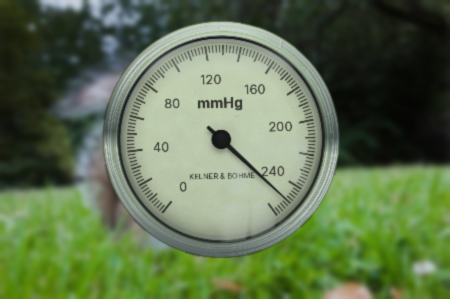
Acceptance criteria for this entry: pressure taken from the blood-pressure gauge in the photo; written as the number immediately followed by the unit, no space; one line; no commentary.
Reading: 250mmHg
